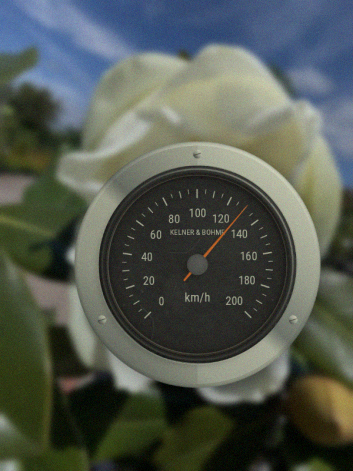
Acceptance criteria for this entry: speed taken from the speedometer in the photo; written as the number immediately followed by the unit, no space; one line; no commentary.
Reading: 130km/h
